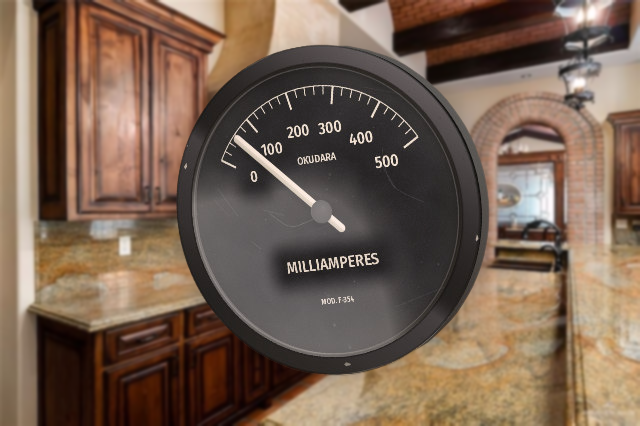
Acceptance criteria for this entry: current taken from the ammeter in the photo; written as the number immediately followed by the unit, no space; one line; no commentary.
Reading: 60mA
